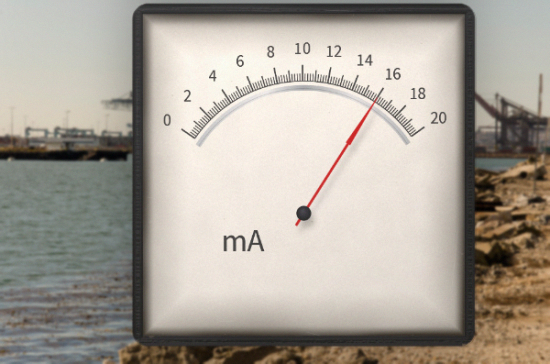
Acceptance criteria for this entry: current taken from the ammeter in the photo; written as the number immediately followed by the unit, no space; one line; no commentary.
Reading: 16mA
